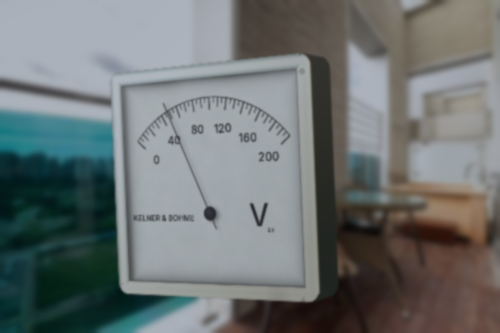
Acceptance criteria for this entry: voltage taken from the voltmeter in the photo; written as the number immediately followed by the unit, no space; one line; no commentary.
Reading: 50V
